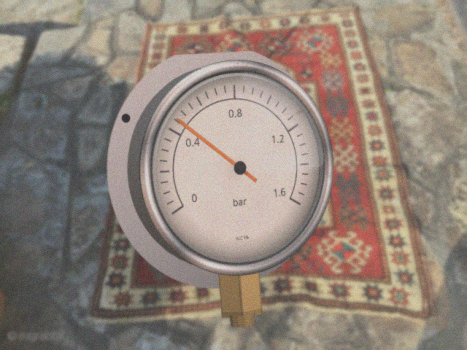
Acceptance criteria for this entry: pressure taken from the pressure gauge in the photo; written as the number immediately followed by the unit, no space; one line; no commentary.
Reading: 0.45bar
